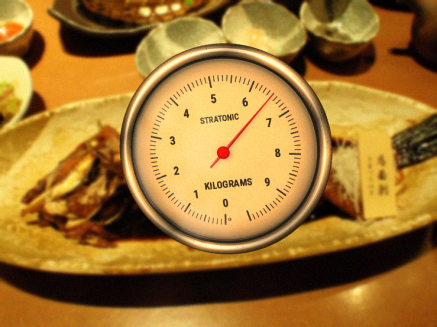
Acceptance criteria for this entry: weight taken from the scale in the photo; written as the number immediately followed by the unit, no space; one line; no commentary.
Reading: 6.5kg
